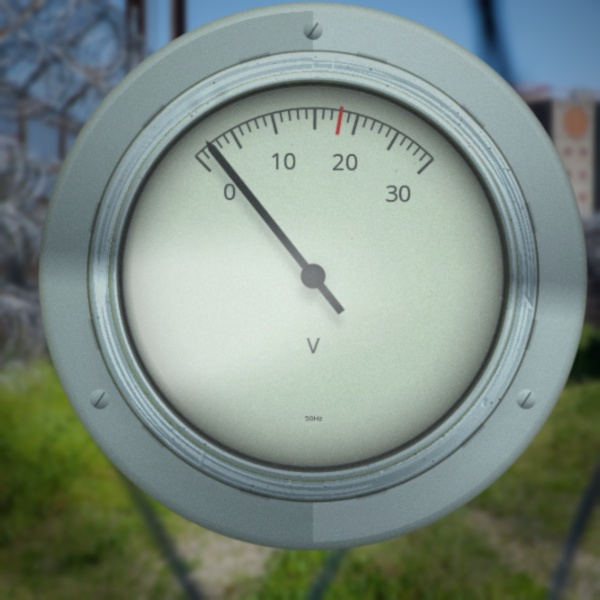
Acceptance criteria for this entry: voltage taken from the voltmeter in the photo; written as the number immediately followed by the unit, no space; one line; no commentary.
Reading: 2V
